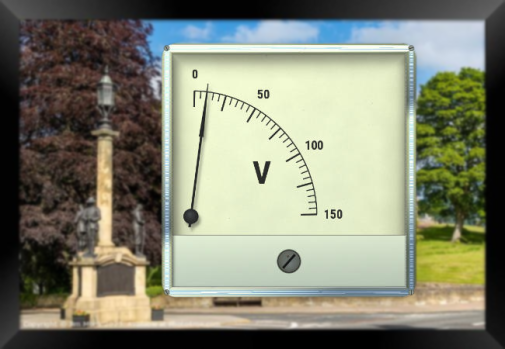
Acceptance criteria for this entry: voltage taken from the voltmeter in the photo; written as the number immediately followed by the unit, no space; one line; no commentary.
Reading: 10V
